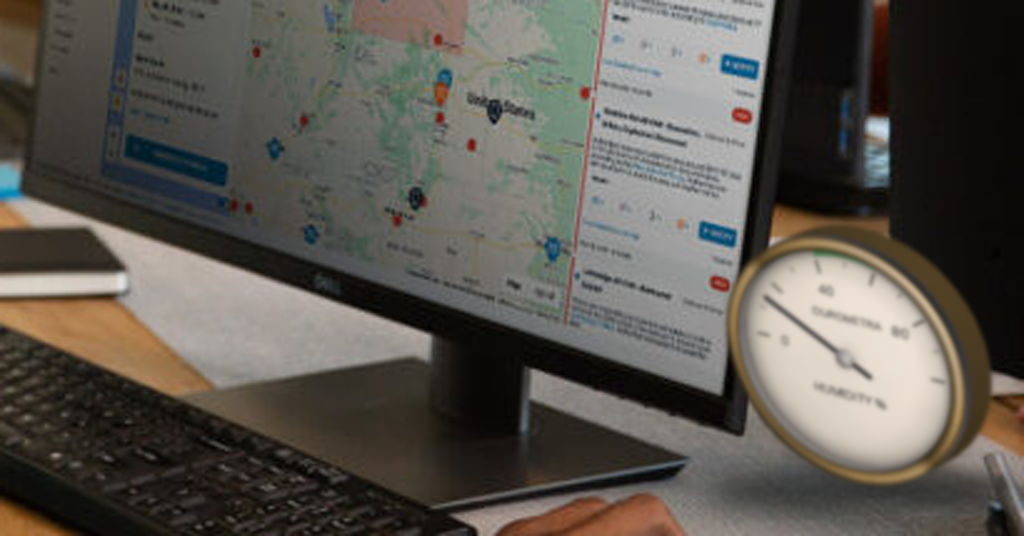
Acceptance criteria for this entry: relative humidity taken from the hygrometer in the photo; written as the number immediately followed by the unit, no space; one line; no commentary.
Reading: 15%
